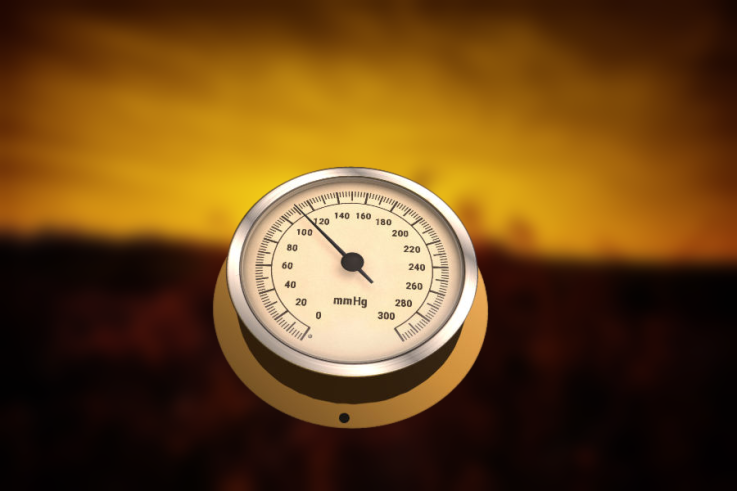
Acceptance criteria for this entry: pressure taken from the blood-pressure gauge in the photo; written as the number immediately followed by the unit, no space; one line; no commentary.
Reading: 110mmHg
